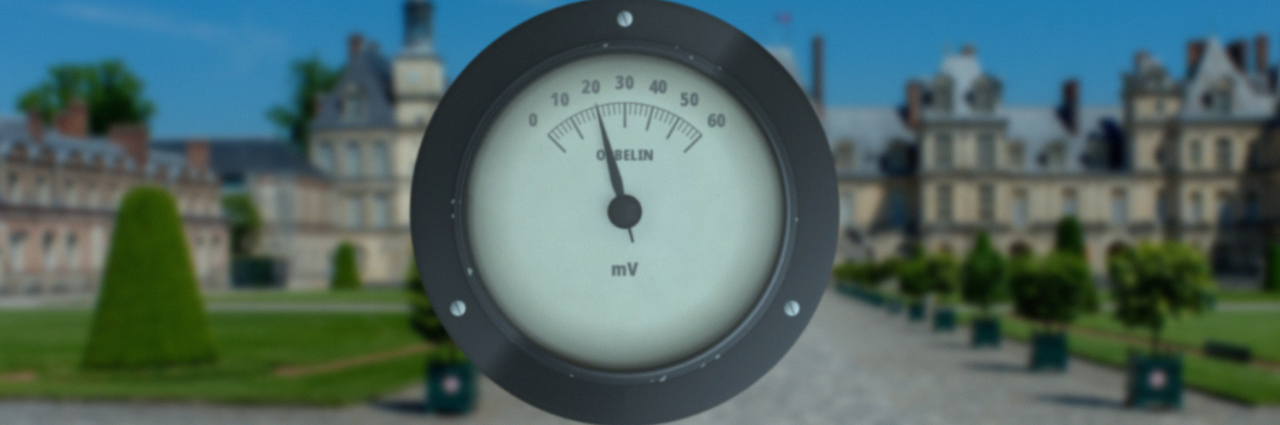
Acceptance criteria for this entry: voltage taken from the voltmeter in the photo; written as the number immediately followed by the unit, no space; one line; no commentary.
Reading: 20mV
